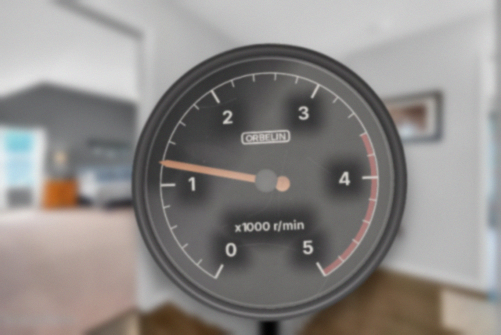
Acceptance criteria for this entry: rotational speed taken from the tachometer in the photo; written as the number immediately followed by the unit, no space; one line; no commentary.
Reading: 1200rpm
